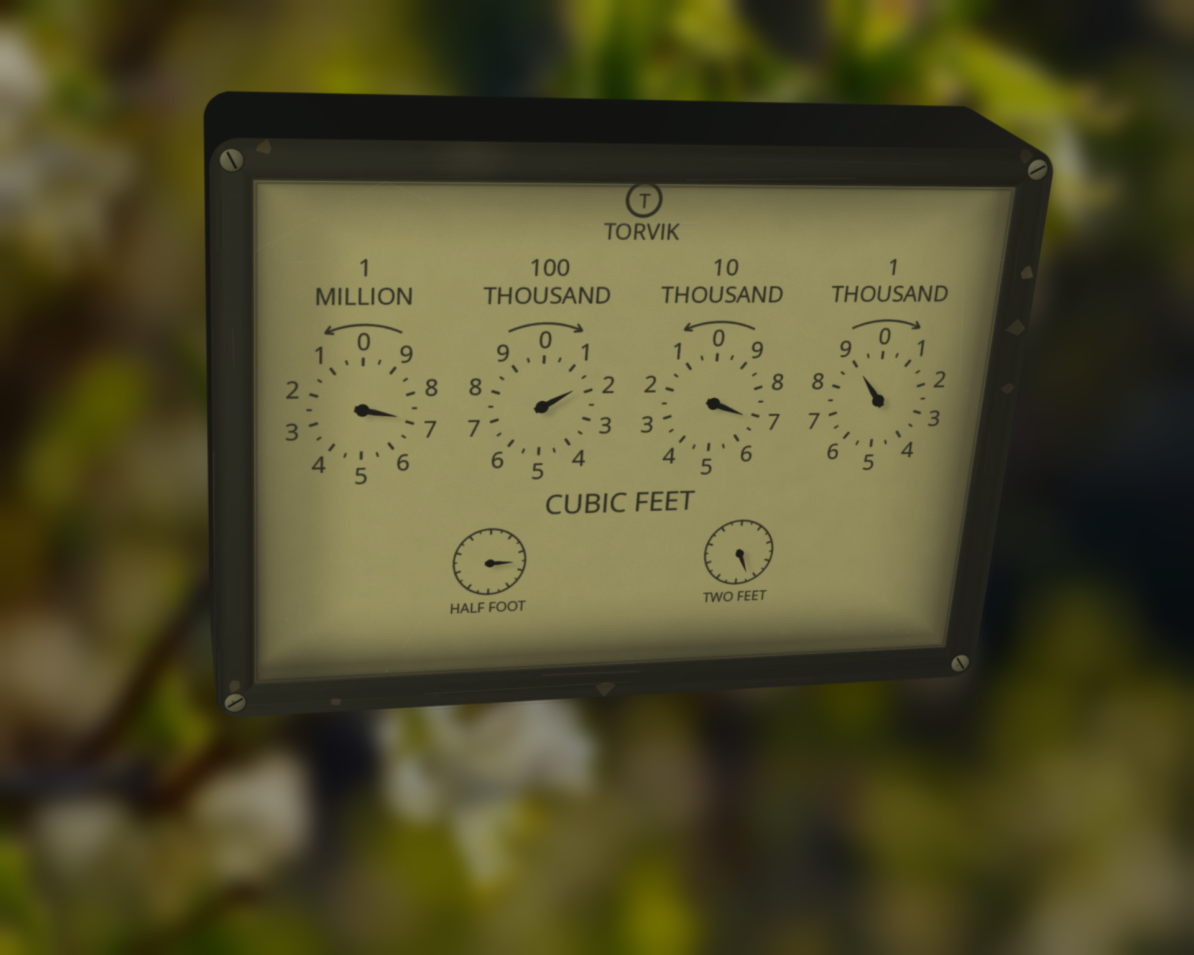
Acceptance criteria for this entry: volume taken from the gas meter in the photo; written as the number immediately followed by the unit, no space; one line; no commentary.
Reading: 716900ft³
